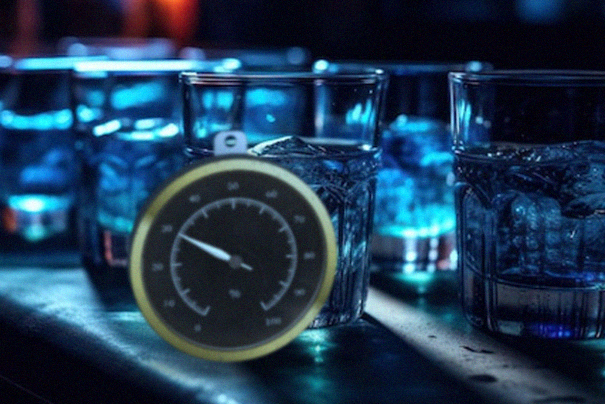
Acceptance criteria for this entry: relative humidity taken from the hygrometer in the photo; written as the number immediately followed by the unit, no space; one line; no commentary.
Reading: 30%
